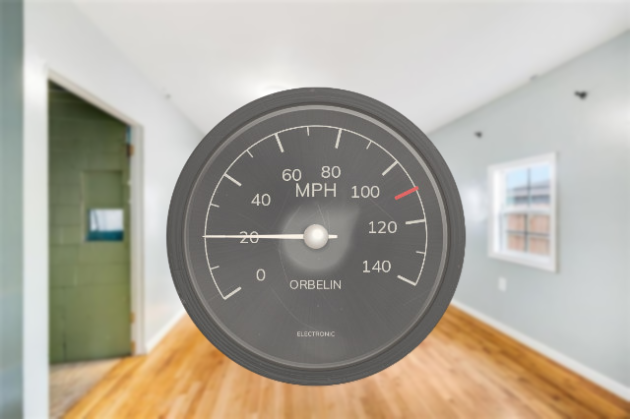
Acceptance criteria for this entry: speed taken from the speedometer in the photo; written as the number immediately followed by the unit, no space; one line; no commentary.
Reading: 20mph
